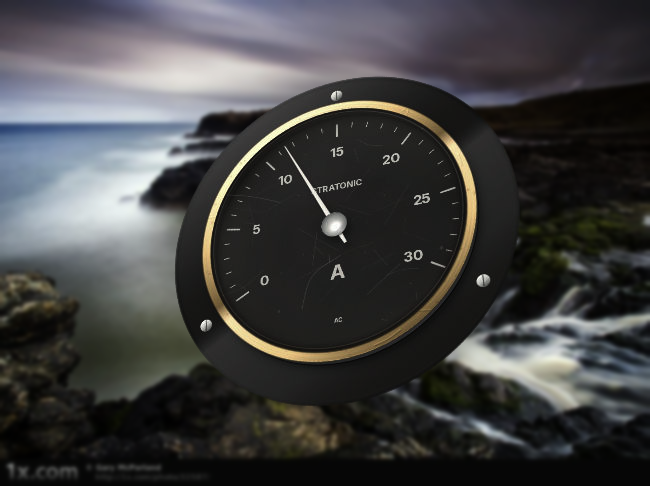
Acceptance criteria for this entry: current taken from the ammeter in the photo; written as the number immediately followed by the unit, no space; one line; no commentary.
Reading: 11.5A
